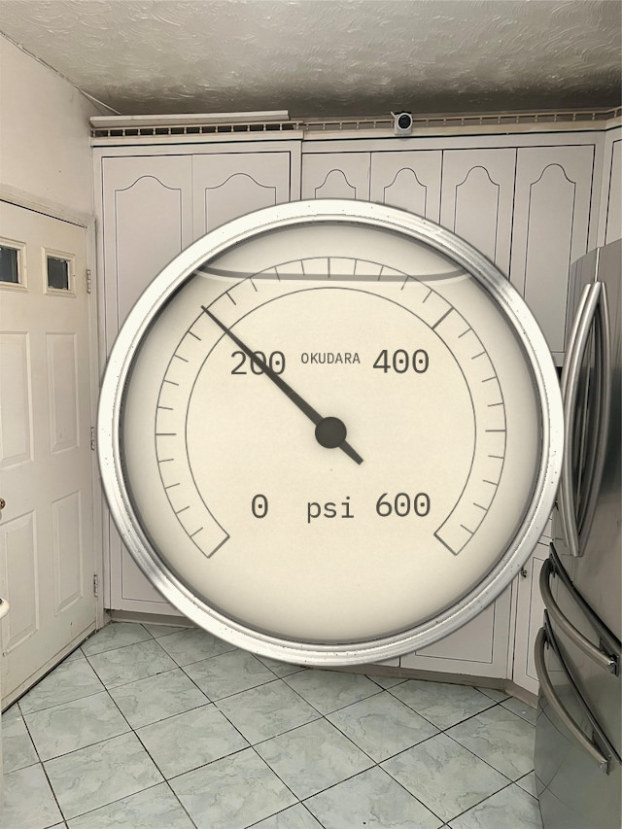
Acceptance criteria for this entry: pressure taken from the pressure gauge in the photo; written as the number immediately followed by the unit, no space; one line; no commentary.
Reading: 200psi
